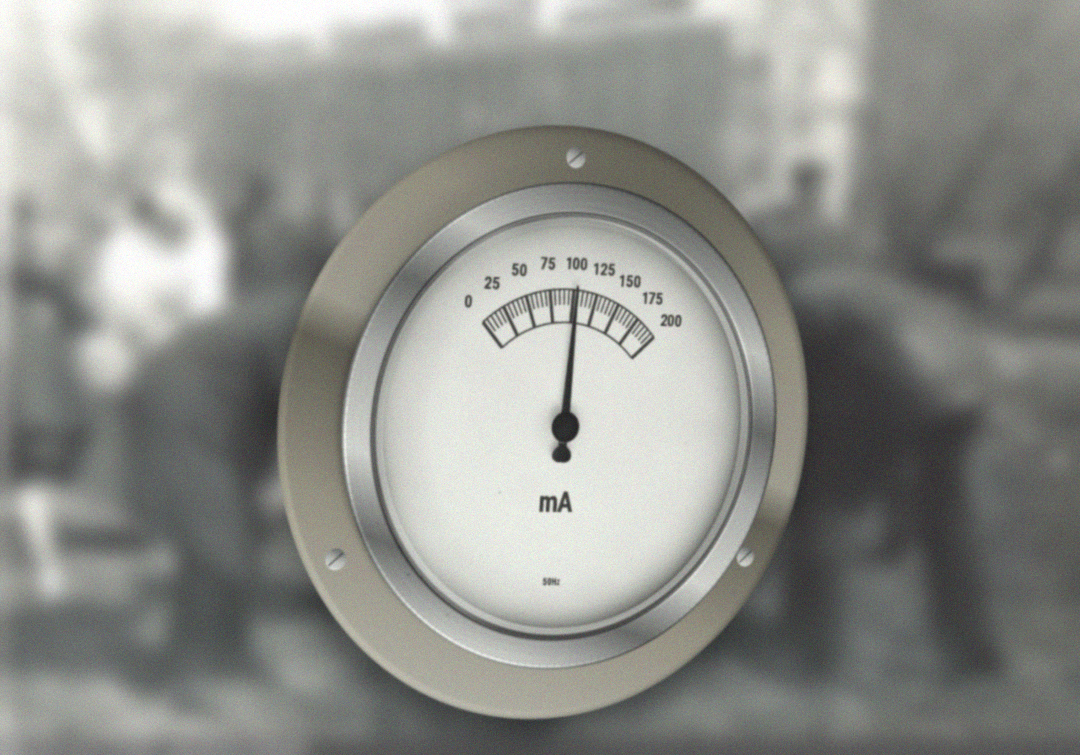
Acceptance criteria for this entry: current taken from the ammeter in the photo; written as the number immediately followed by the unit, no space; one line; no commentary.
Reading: 100mA
